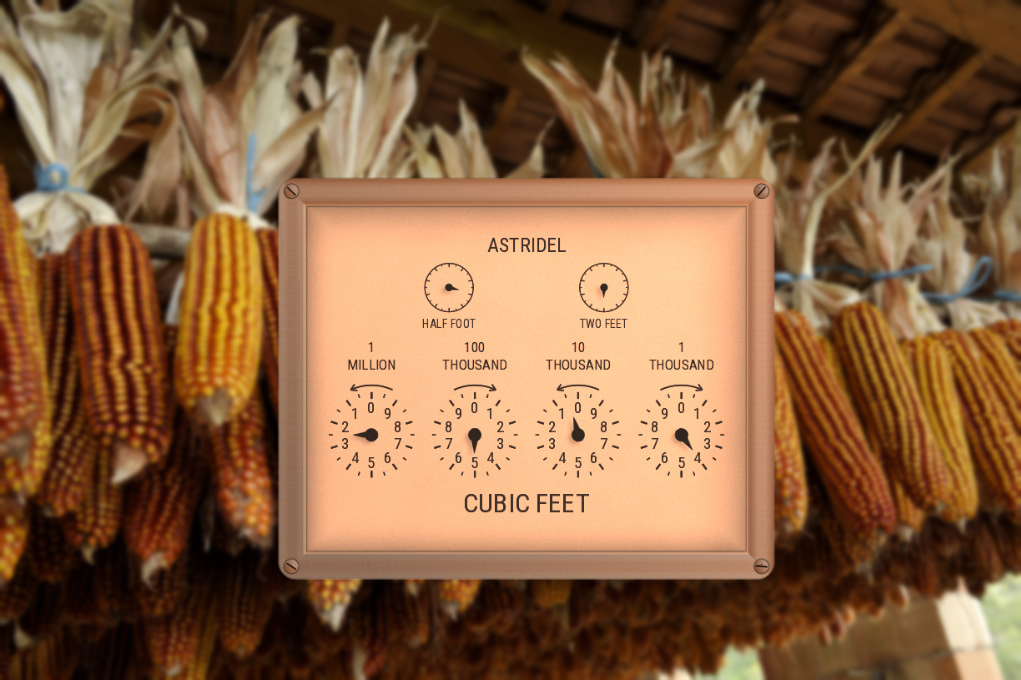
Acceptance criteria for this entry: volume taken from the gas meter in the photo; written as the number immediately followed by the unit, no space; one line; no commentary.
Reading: 250400ft³
